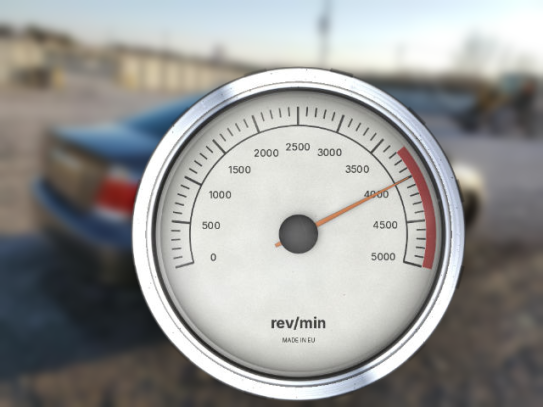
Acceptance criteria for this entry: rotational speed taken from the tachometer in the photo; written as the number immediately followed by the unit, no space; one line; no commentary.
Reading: 4000rpm
